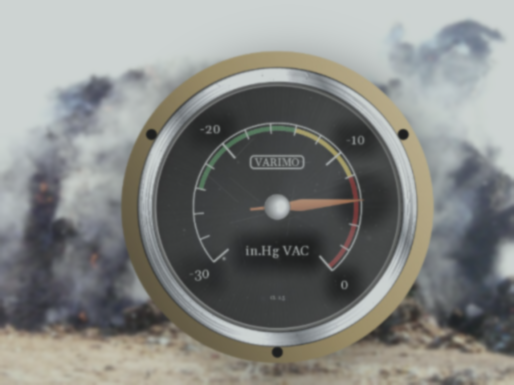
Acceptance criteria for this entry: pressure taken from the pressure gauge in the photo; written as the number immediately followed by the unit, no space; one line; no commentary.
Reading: -6inHg
